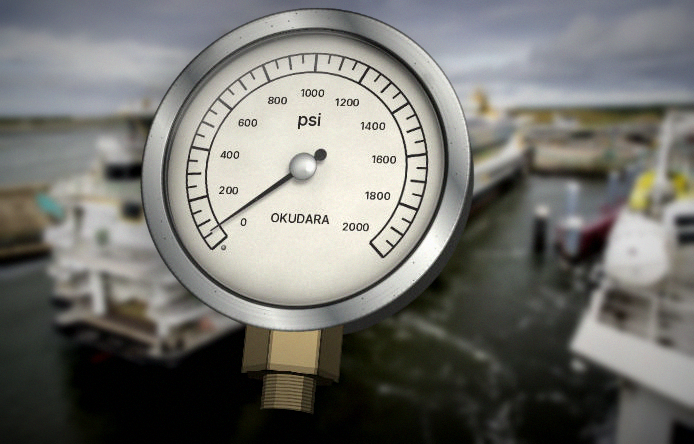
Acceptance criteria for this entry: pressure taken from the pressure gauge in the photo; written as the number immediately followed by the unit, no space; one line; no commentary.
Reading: 50psi
